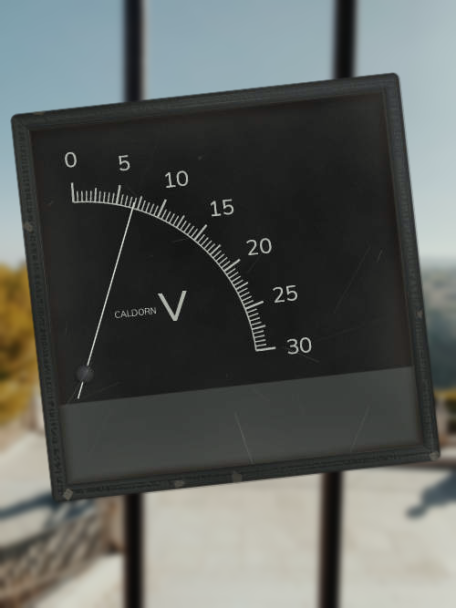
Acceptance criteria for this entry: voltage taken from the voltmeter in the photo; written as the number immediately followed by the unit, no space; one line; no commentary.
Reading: 7V
